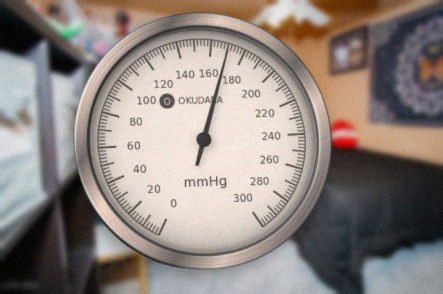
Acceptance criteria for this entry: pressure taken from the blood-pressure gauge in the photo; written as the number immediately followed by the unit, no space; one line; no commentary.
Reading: 170mmHg
